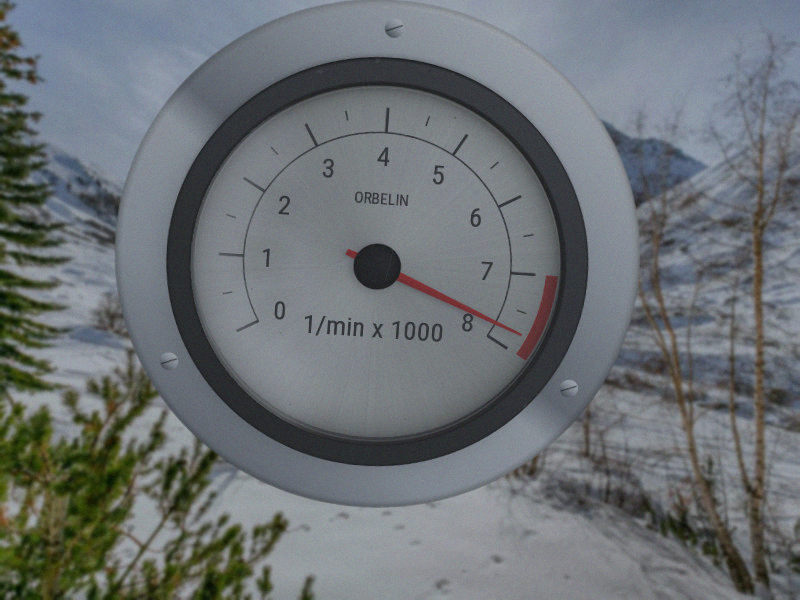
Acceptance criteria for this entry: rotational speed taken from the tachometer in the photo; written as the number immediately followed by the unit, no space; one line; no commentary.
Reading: 7750rpm
